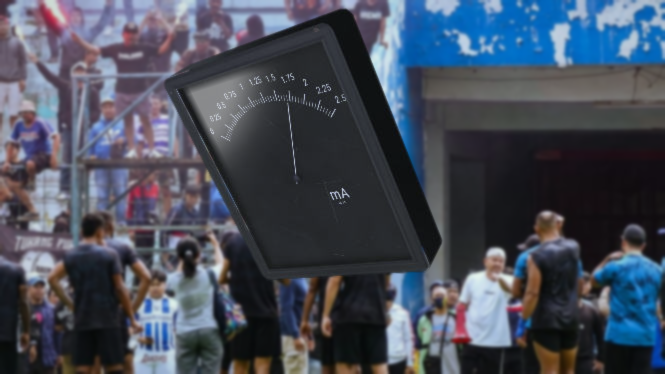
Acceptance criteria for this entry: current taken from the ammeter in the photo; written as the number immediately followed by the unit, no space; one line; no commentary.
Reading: 1.75mA
